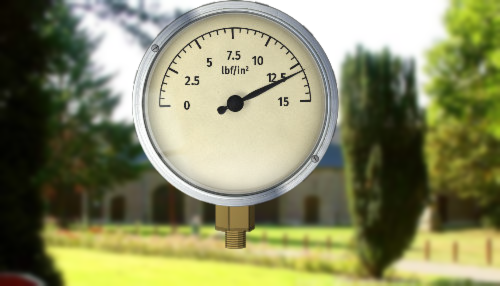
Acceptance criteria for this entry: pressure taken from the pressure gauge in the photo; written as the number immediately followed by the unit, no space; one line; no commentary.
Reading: 13psi
